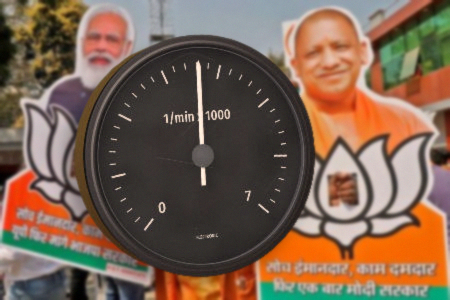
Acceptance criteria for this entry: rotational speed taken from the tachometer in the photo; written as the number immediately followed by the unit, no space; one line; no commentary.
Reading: 3600rpm
